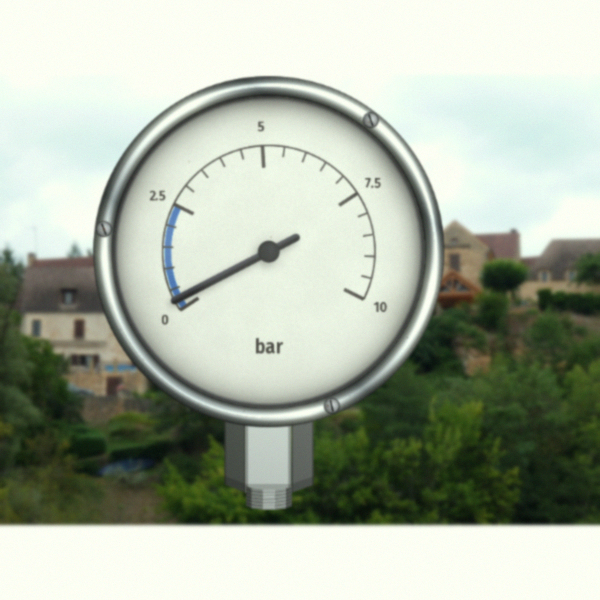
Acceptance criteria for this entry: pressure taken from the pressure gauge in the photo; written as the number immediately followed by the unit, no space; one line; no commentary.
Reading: 0.25bar
